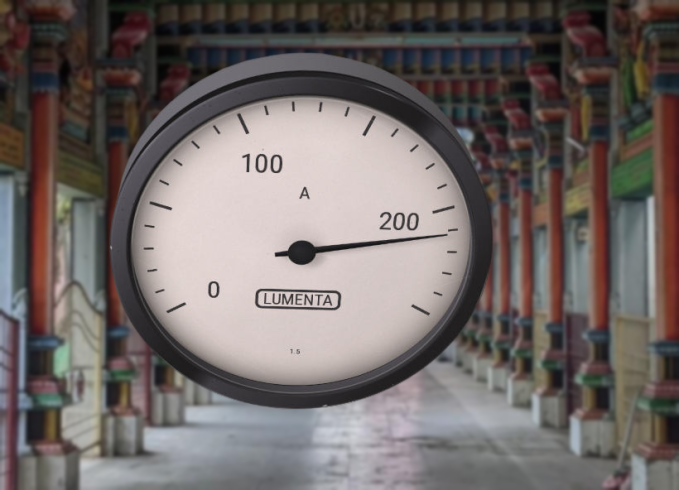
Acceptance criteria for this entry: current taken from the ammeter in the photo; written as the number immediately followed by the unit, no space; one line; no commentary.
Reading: 210A
